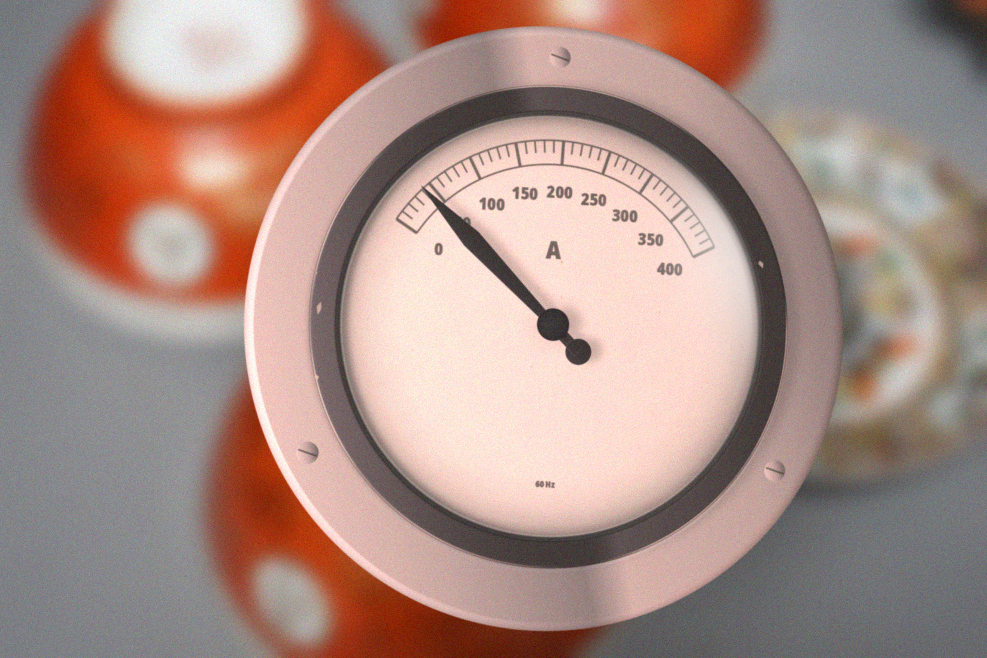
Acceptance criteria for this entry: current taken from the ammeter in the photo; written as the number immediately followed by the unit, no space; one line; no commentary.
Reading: 40A
